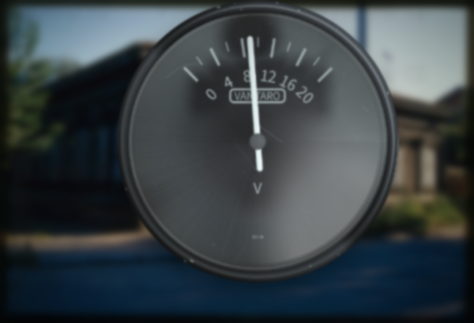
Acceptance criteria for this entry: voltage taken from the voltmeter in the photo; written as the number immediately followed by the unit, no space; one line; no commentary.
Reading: 9V
